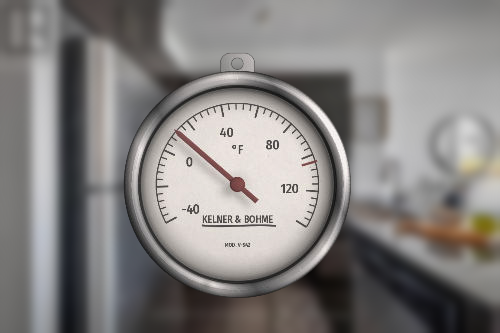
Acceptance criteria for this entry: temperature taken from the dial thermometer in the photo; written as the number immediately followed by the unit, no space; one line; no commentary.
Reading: 12°F
